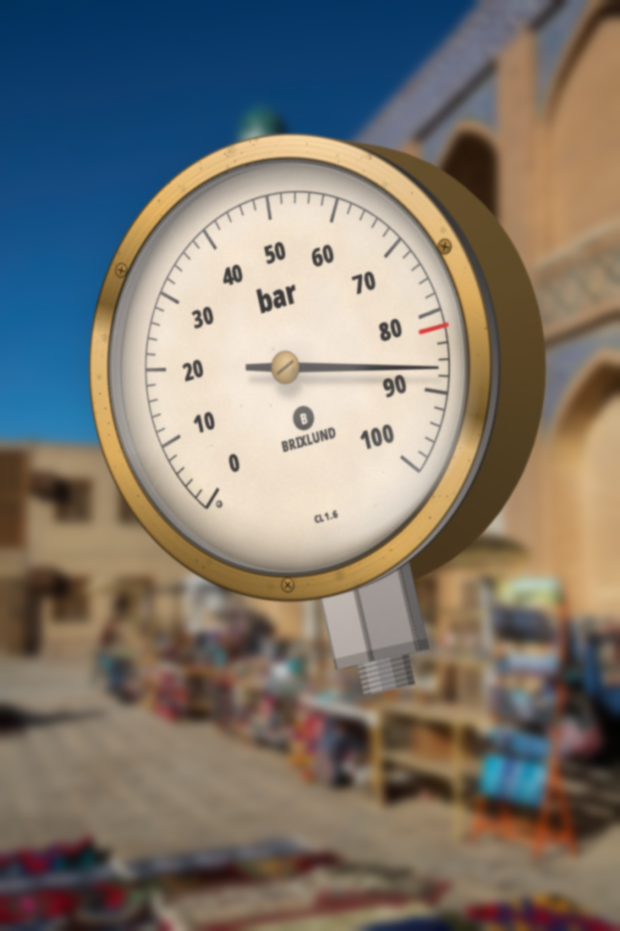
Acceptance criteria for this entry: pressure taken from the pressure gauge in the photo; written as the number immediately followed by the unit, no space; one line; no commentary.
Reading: 87bar
